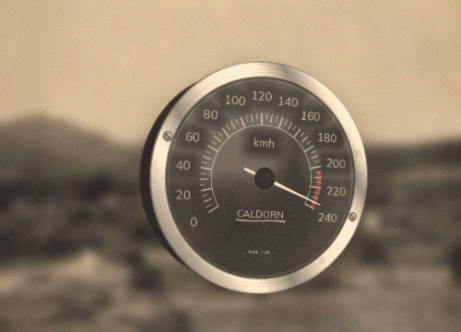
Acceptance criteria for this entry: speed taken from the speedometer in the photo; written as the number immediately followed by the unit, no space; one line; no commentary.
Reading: 235km/h
